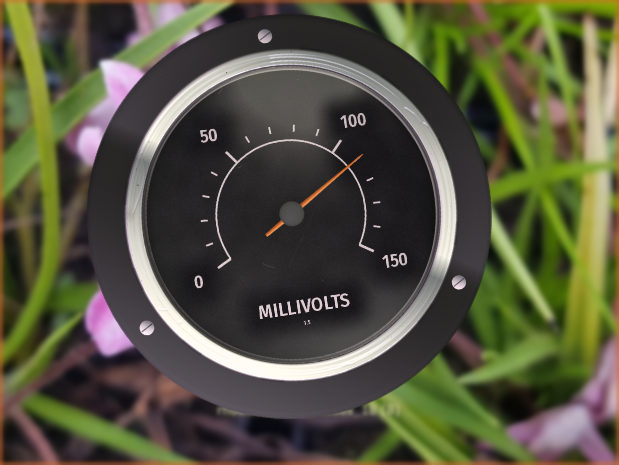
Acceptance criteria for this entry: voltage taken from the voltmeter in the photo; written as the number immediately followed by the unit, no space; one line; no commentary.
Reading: 110mV
